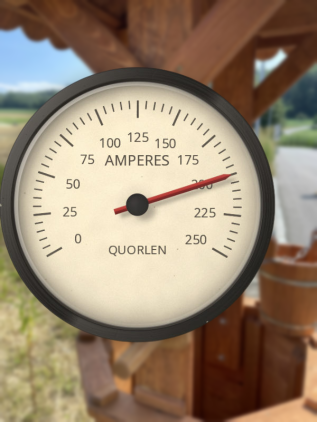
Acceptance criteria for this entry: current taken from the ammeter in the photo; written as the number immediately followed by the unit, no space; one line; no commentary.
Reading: 200A
